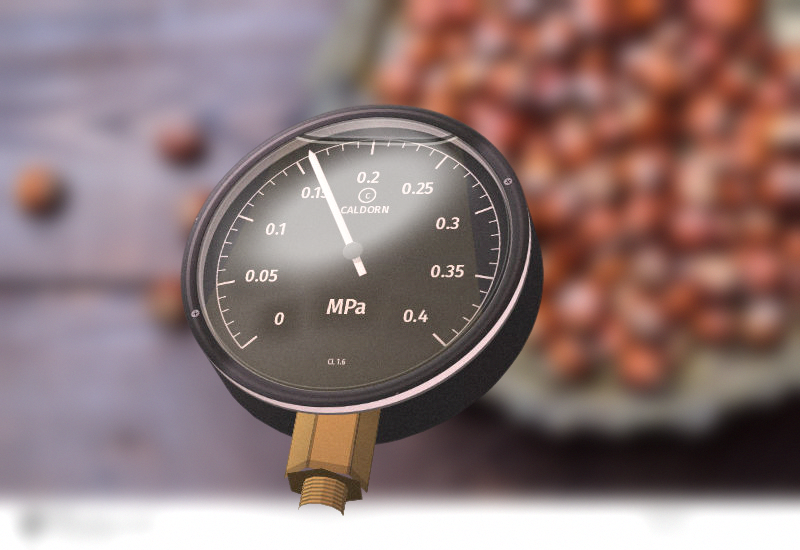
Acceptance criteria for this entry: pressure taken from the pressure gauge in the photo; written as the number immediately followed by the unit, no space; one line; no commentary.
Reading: 0.16MPa
